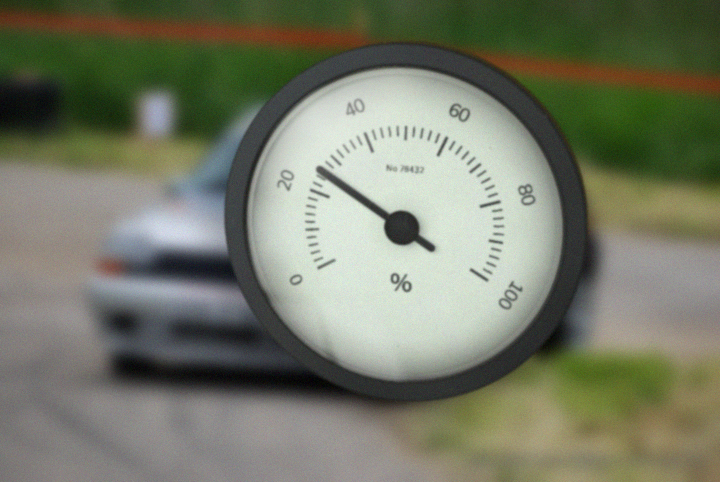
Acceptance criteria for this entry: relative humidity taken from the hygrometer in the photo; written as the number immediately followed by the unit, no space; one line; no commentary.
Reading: 26%
